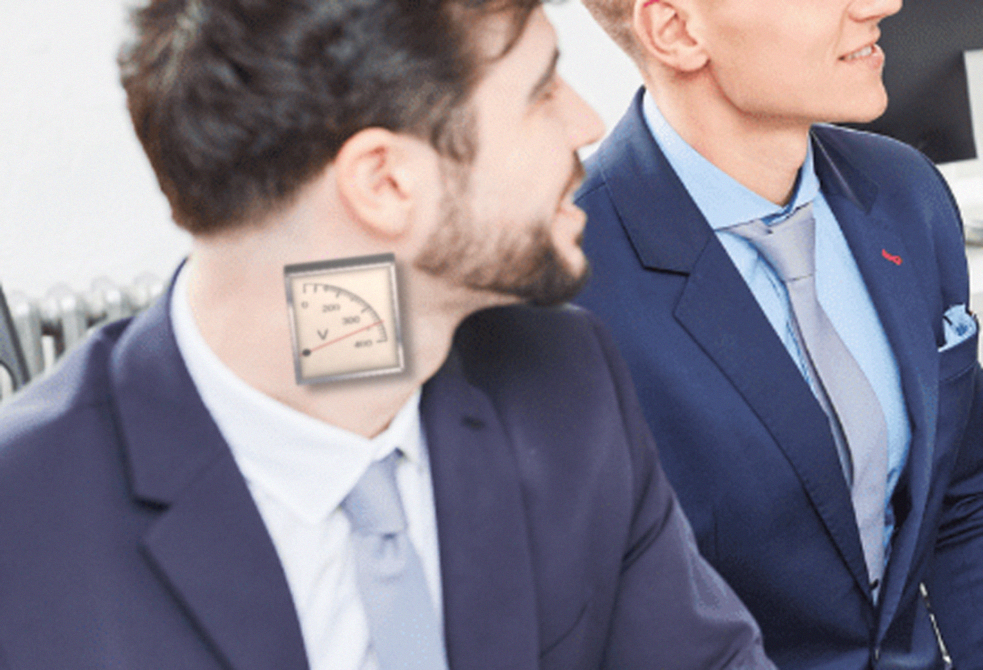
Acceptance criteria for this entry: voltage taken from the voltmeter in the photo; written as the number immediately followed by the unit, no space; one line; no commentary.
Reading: 350V
